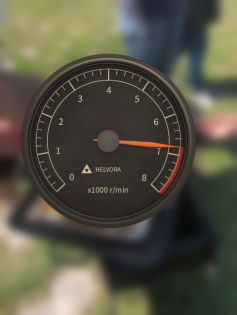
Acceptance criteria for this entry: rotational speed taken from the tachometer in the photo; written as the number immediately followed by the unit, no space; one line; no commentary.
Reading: 6800rpm
